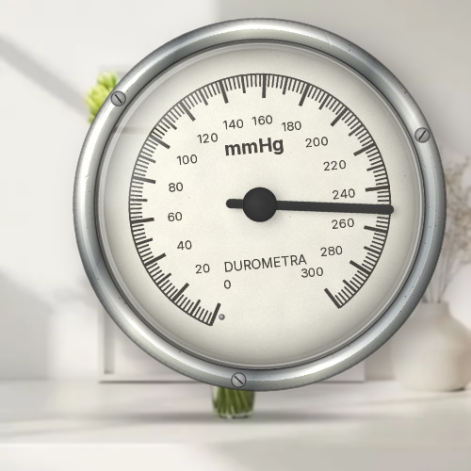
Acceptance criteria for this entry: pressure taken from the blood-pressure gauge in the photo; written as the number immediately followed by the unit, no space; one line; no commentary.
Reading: 250mmHg
